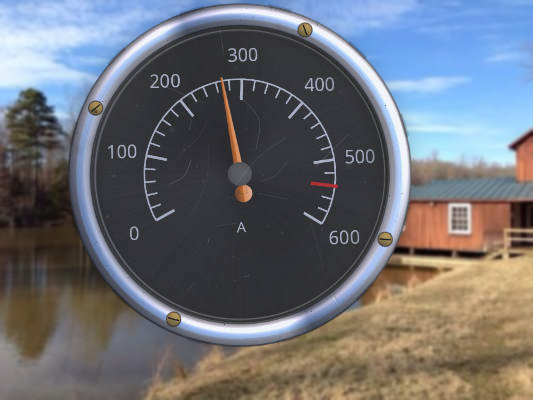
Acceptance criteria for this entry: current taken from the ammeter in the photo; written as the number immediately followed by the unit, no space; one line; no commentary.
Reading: 270A
